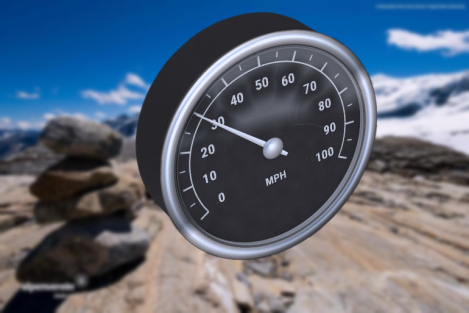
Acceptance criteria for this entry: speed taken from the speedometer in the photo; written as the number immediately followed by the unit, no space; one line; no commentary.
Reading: 30mph
